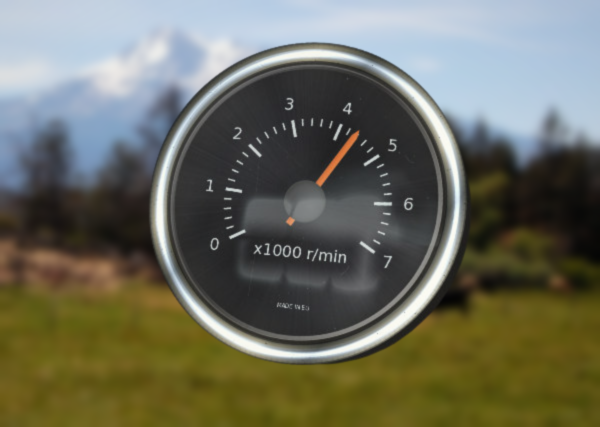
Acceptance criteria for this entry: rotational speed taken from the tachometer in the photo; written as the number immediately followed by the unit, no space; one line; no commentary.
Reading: 4400rpm
